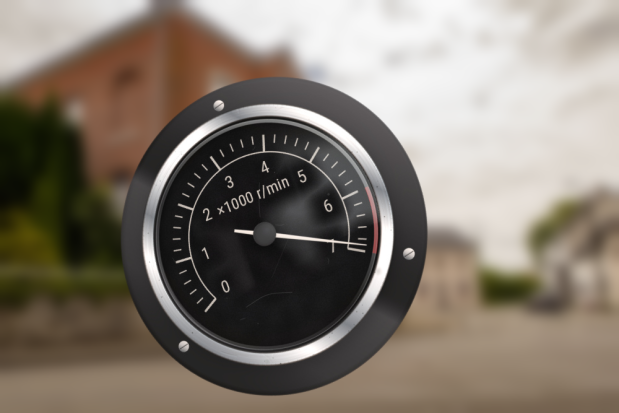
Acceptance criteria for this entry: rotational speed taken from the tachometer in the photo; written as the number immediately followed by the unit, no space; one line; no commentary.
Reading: 6900rpm
